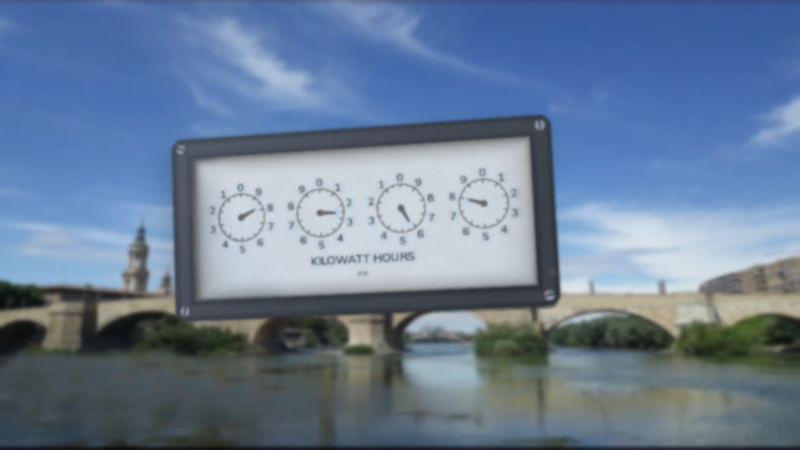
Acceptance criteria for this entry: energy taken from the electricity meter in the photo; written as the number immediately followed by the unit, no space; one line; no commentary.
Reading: 8258kWh
